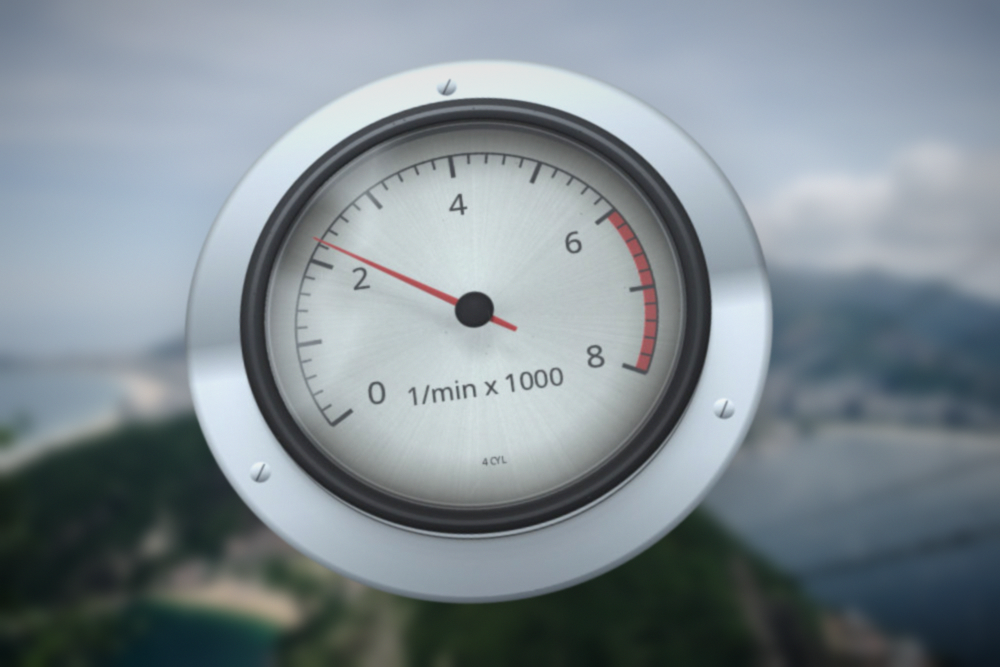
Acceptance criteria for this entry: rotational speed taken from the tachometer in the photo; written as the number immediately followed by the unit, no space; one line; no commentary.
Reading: 2200rpm
